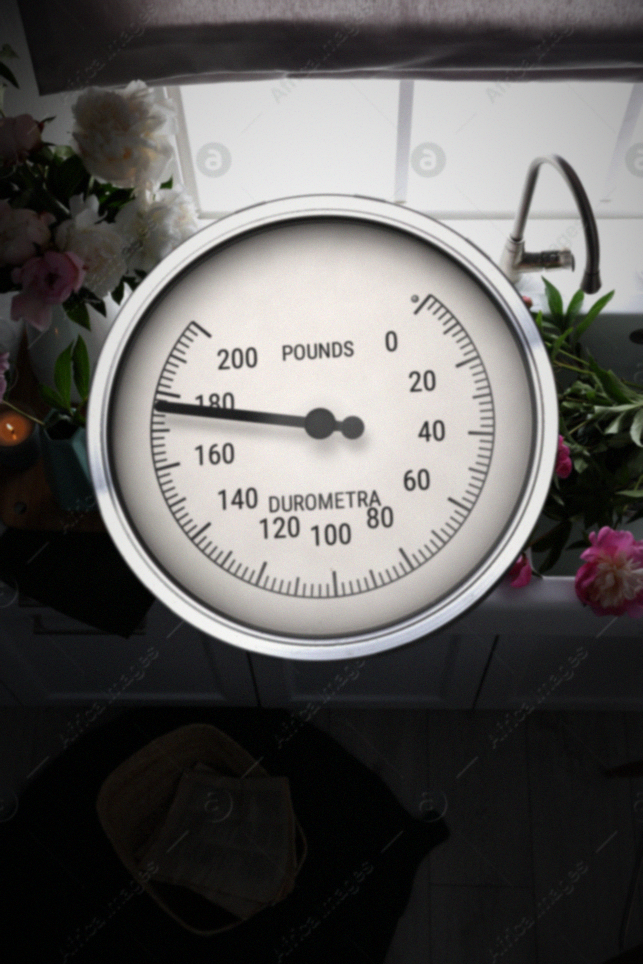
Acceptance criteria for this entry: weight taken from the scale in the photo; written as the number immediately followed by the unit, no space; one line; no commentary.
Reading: 176lb
